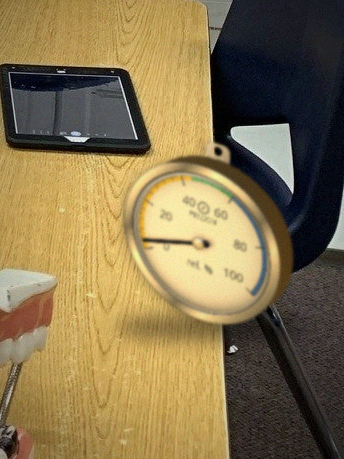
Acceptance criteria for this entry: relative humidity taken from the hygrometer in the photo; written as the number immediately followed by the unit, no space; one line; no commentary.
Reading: 4%
